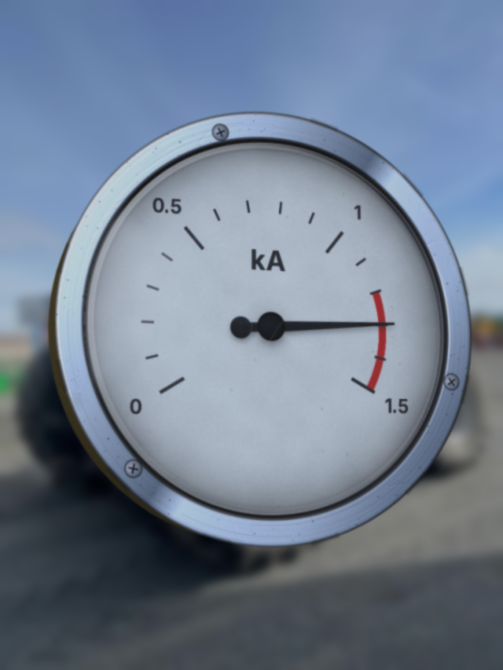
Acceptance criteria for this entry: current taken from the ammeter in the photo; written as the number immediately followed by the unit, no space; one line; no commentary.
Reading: 1.3kA
